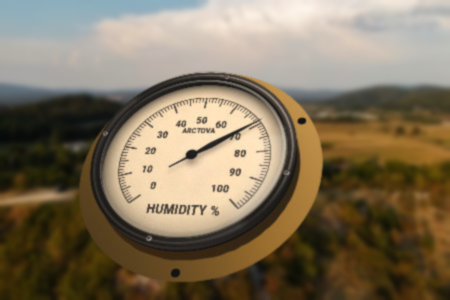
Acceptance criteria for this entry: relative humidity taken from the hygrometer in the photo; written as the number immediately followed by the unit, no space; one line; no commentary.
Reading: 70%
